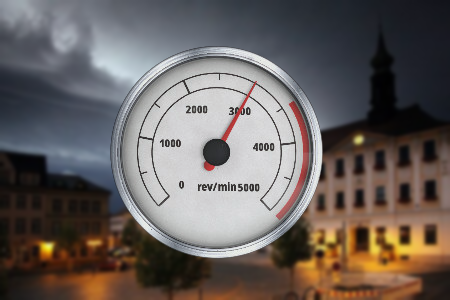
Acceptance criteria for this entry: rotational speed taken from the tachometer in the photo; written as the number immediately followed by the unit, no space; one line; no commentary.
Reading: 3000rpm
